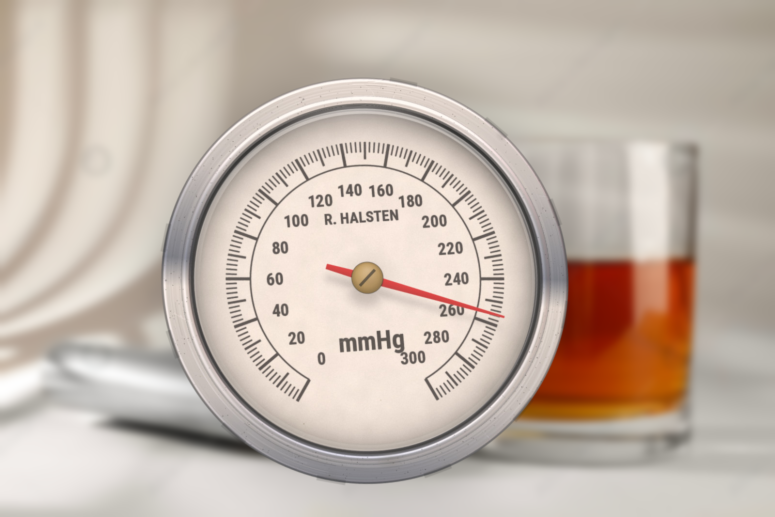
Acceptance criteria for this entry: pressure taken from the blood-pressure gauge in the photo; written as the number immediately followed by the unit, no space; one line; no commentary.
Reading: 256mmHg
